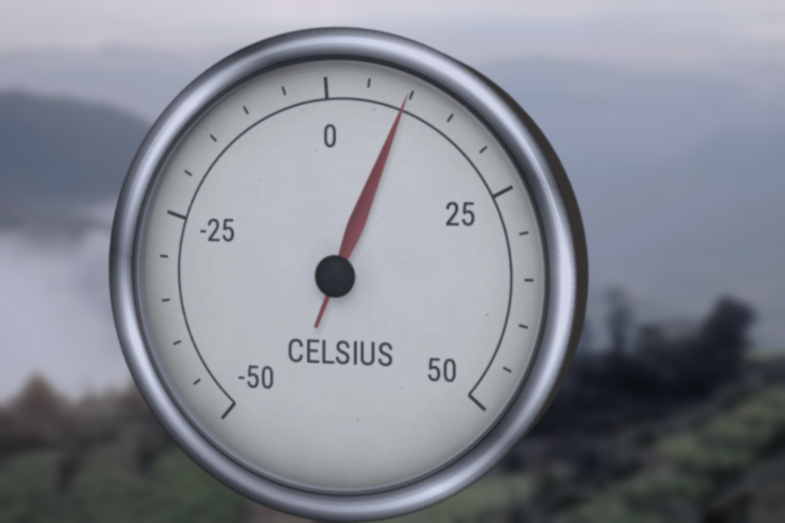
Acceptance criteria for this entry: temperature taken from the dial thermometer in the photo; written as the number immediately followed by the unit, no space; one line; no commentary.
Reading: 10°C
